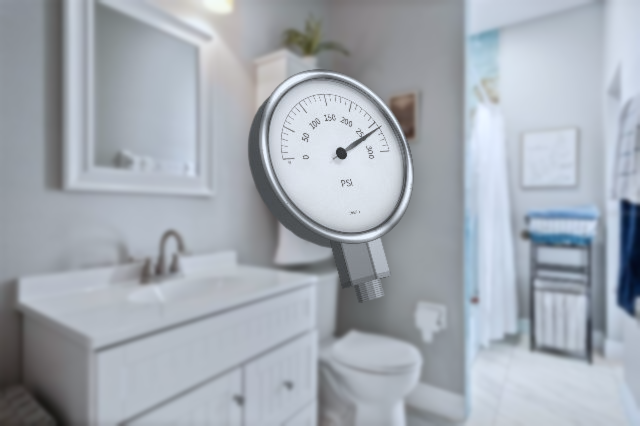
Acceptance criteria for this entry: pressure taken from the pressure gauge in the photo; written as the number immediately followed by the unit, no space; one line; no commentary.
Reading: 260psi
